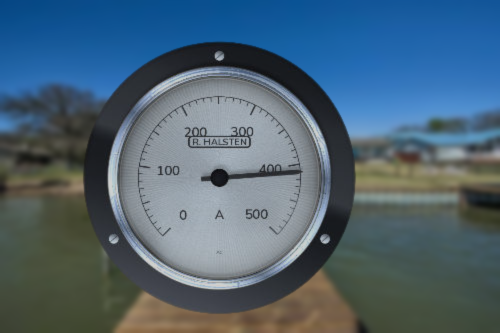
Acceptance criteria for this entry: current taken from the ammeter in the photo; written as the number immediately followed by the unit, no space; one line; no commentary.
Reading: 410A
